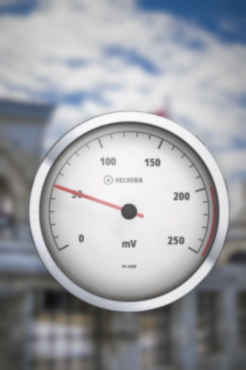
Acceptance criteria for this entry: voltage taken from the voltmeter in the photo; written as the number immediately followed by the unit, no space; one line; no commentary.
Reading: 50mV
